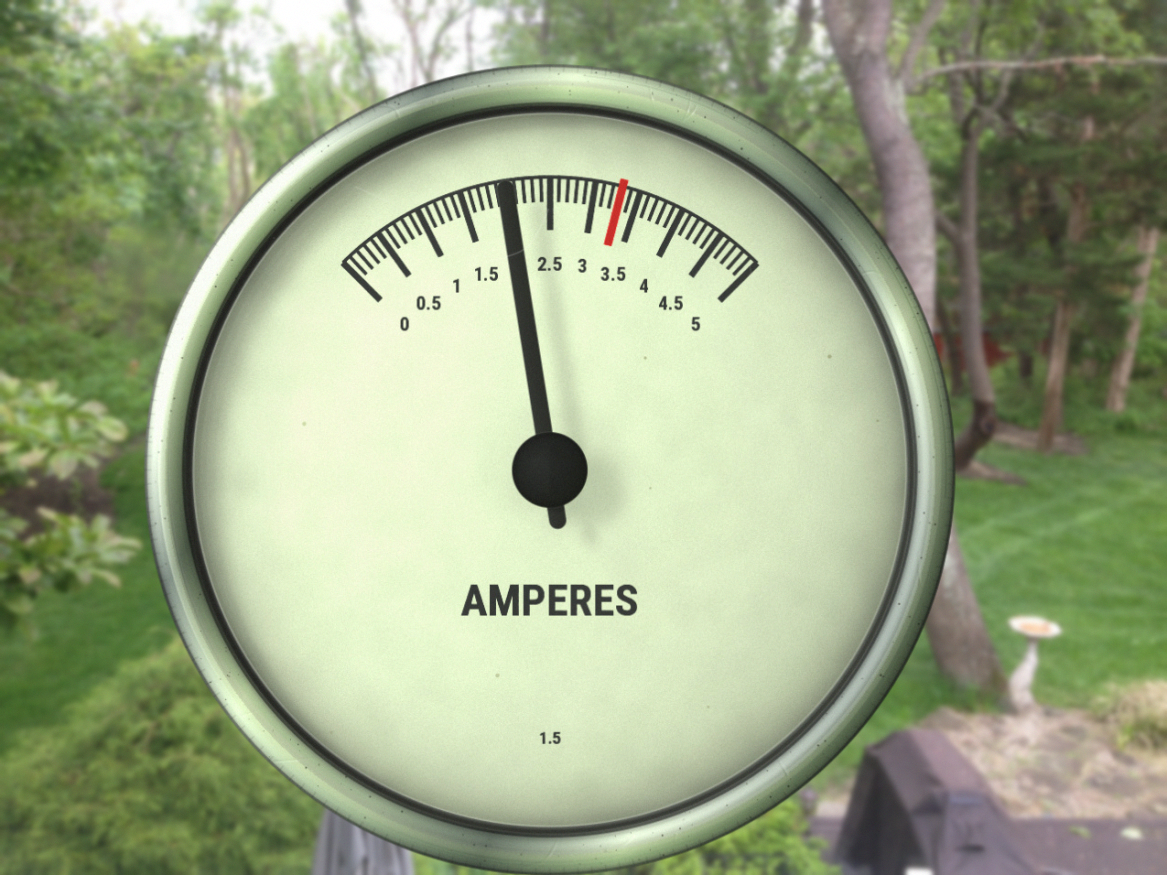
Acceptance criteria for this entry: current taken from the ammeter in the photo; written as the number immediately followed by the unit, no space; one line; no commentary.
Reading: 2A
